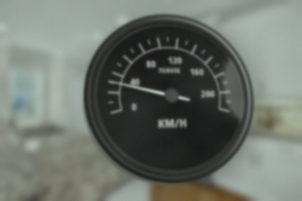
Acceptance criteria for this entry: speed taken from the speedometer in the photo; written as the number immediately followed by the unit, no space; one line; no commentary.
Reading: 30km/h
